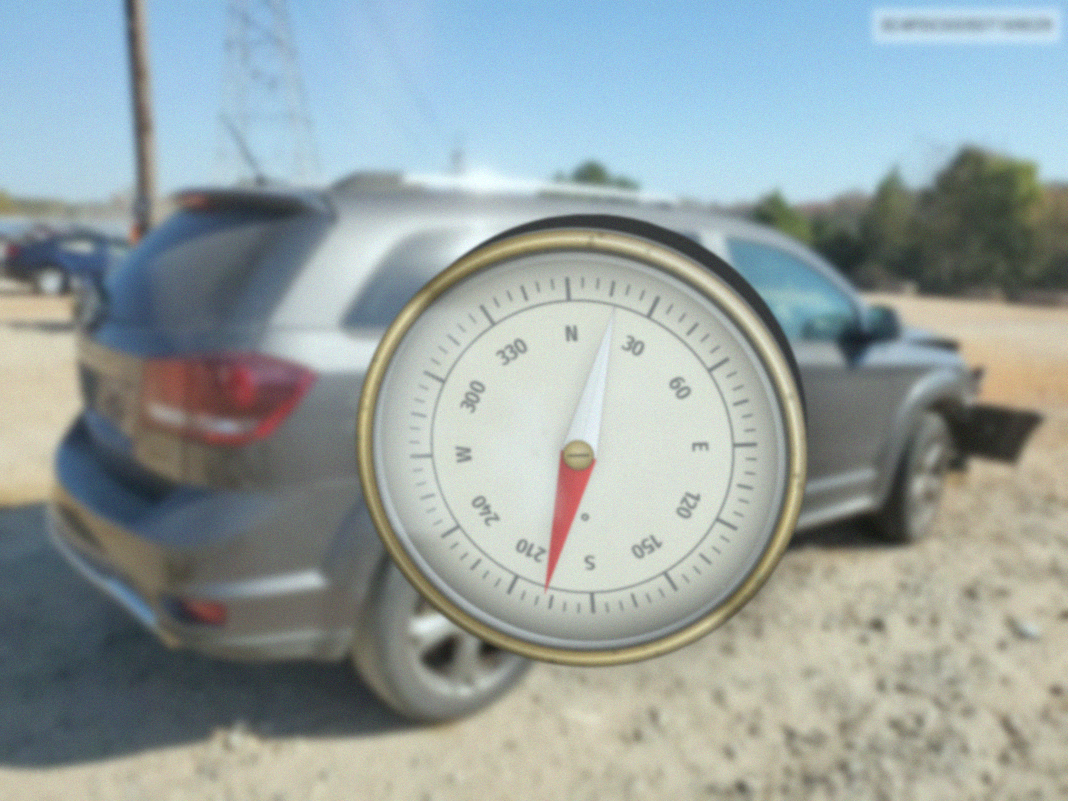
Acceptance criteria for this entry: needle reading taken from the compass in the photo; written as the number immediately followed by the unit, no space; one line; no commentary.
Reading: 197.5°
